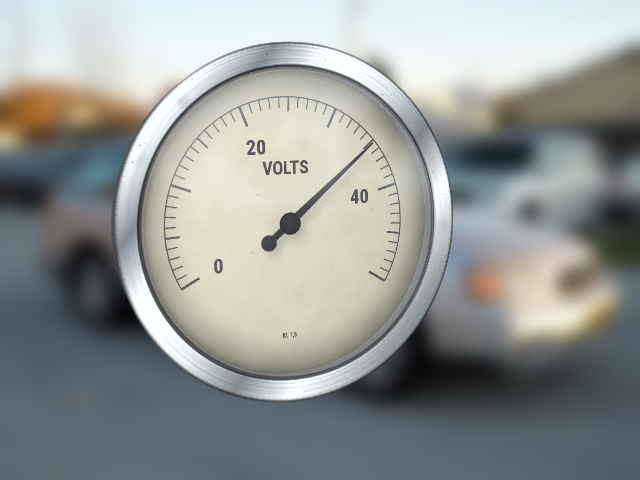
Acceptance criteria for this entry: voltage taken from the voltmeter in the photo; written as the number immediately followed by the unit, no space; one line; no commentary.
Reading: 35V
